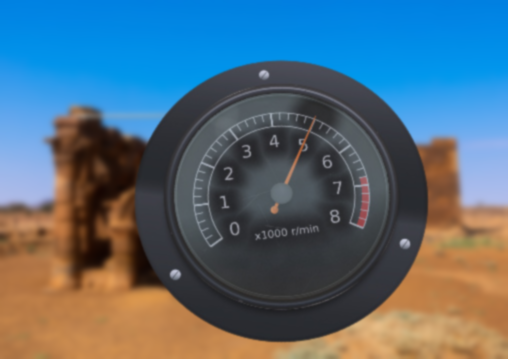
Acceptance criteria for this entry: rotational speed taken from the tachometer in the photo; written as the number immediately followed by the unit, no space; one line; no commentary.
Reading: 5000rpm
